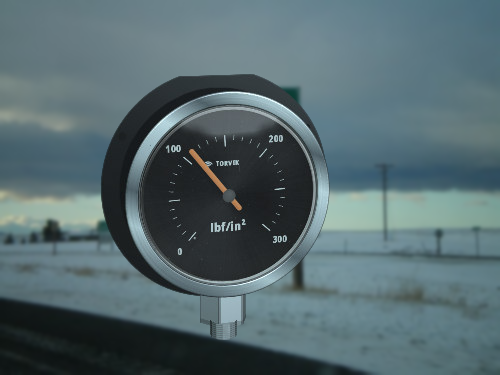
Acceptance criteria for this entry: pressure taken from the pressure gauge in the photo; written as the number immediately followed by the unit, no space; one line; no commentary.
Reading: 110psi
